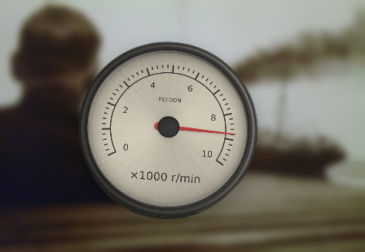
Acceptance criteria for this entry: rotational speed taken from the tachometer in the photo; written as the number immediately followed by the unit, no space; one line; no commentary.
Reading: 8800rpm
